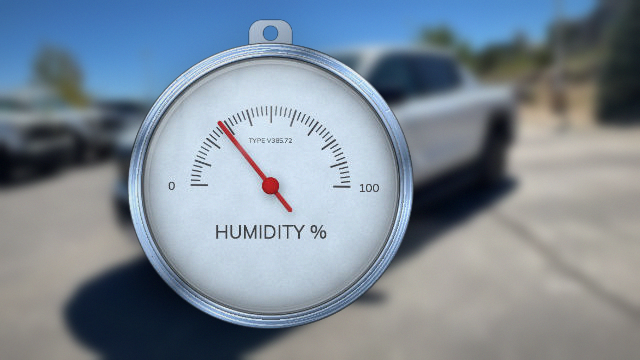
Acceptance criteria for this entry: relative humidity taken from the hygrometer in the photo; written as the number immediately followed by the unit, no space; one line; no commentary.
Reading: 28%
